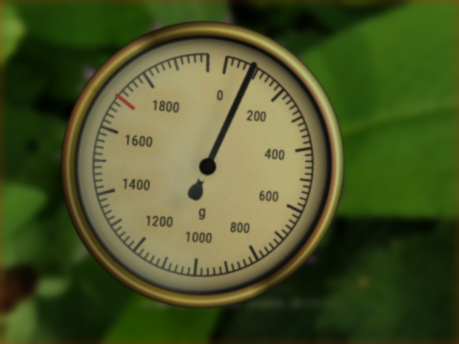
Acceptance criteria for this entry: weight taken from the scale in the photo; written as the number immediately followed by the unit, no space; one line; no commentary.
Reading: 80g
